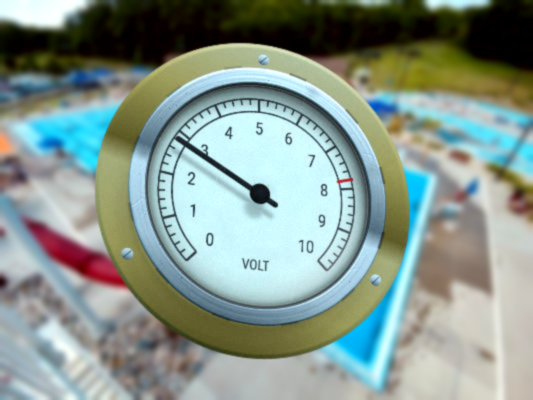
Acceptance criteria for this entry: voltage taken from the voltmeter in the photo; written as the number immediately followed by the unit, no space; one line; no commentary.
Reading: 2.8V
